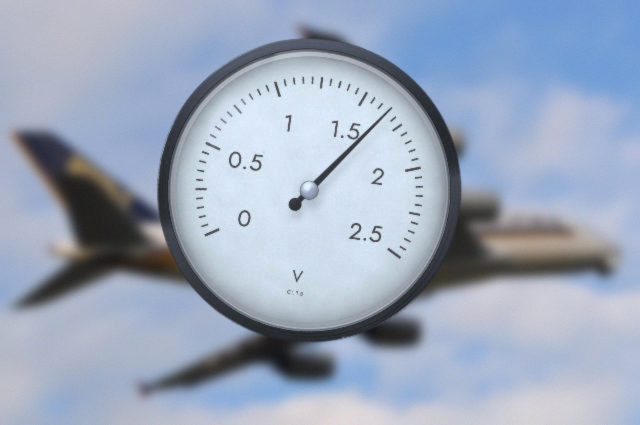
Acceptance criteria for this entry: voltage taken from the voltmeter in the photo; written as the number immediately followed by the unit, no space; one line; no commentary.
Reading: 1.65V
